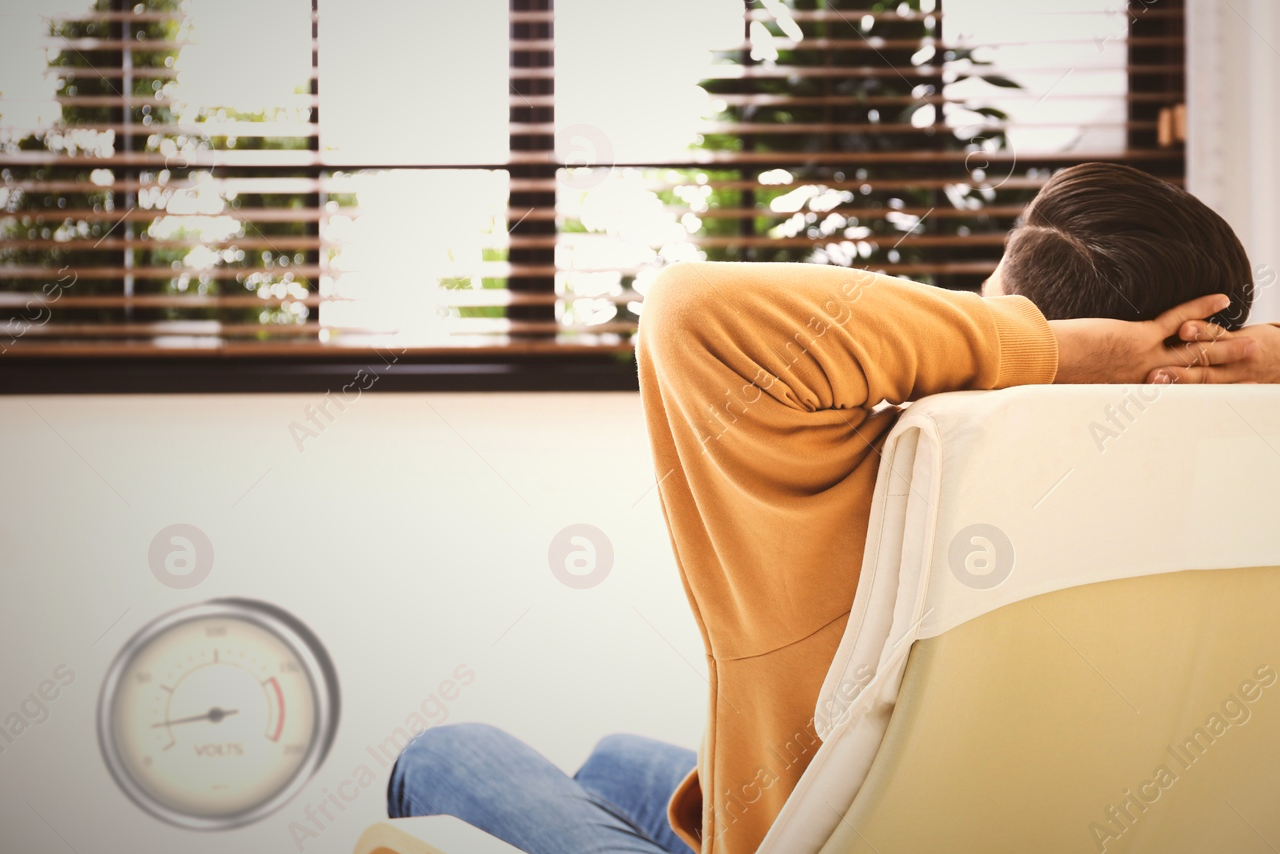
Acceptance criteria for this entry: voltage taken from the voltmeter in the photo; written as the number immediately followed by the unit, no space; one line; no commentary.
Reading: 20V
